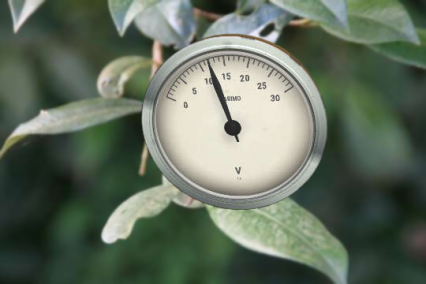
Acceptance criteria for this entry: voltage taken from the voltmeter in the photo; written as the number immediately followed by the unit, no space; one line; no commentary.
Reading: 12V
